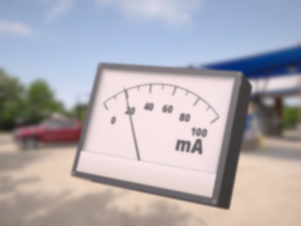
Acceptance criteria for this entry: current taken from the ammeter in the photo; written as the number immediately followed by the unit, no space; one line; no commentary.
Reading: 20mA
